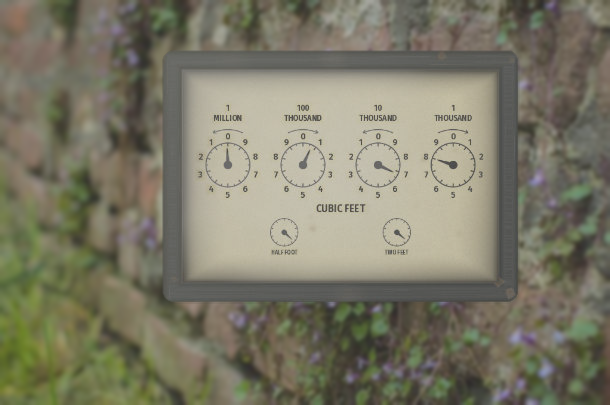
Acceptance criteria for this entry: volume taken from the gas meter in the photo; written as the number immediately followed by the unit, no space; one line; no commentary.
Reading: 6800ft³
